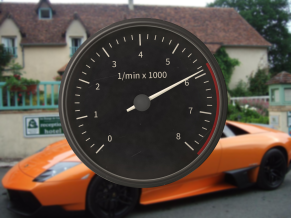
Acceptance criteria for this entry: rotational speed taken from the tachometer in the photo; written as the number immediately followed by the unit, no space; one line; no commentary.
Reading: 5900rpm
